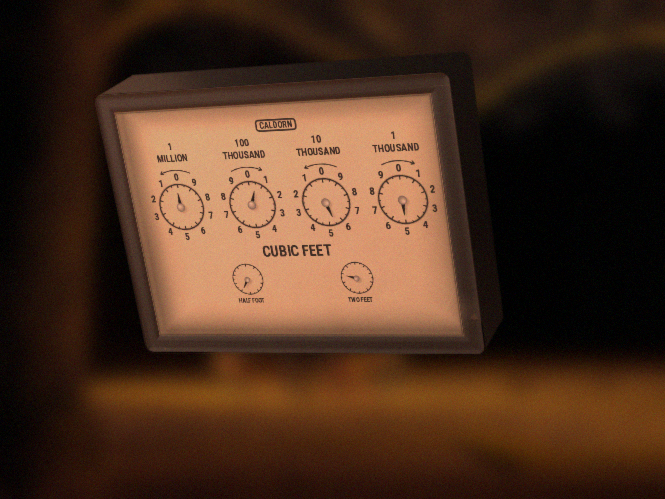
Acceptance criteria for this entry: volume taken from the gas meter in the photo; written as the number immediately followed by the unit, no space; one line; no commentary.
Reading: 5500ft³
